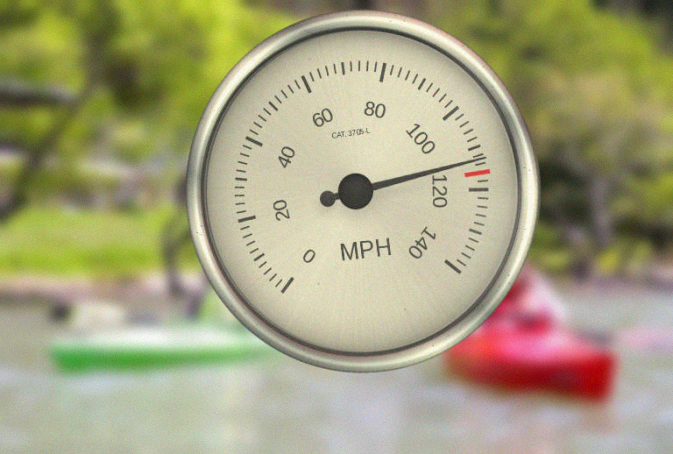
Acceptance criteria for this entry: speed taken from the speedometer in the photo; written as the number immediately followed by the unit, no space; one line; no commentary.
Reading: 113mph
